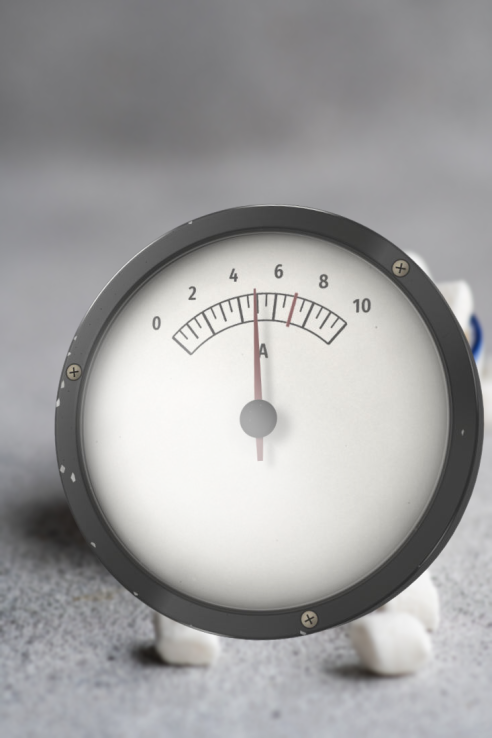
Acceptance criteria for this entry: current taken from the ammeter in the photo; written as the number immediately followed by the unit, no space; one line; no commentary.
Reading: 5A
